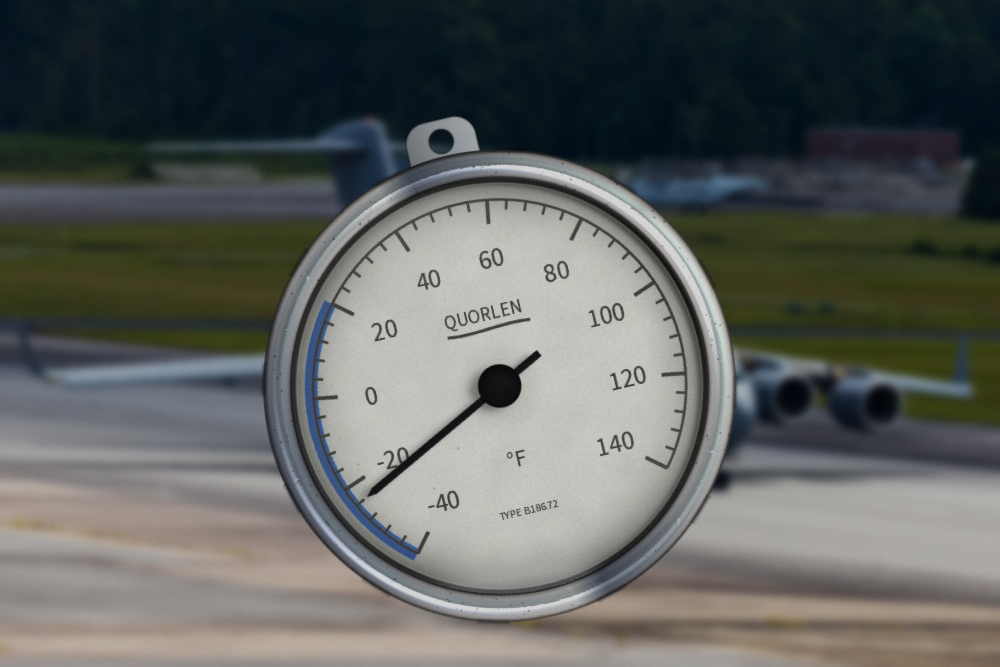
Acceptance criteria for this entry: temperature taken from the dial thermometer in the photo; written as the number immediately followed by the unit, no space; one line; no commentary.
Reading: -24°F
